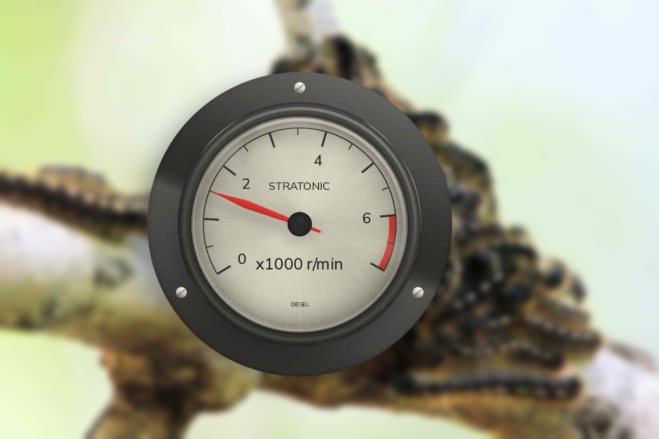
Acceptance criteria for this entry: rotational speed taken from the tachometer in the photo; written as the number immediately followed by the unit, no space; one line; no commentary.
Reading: 1500rpm
